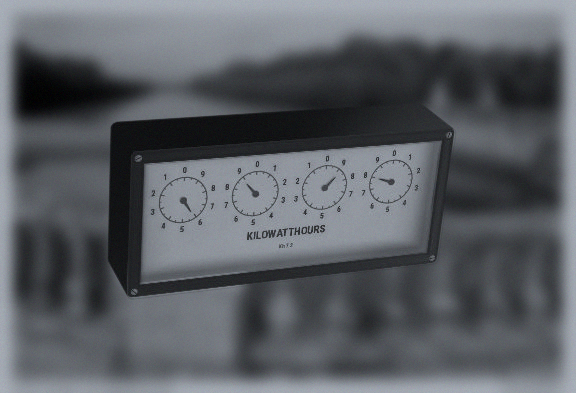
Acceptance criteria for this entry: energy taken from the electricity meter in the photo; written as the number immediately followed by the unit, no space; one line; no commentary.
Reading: 5888kWh
